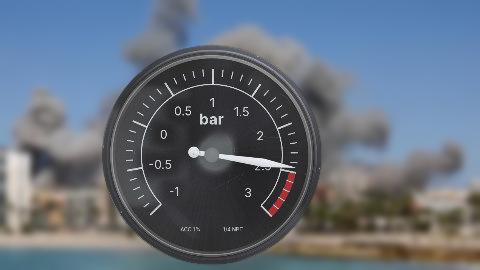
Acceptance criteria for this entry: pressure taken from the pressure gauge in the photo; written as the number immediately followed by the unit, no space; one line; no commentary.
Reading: 2.45bar
